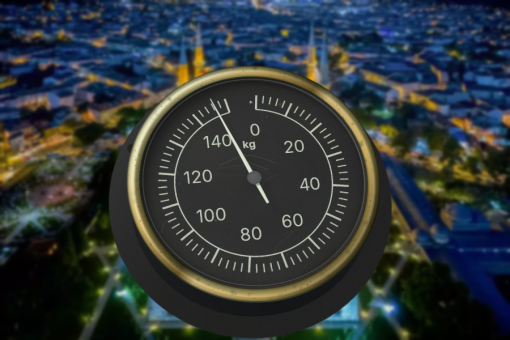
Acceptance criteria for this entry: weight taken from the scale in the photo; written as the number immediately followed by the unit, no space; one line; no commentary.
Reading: 146kg
